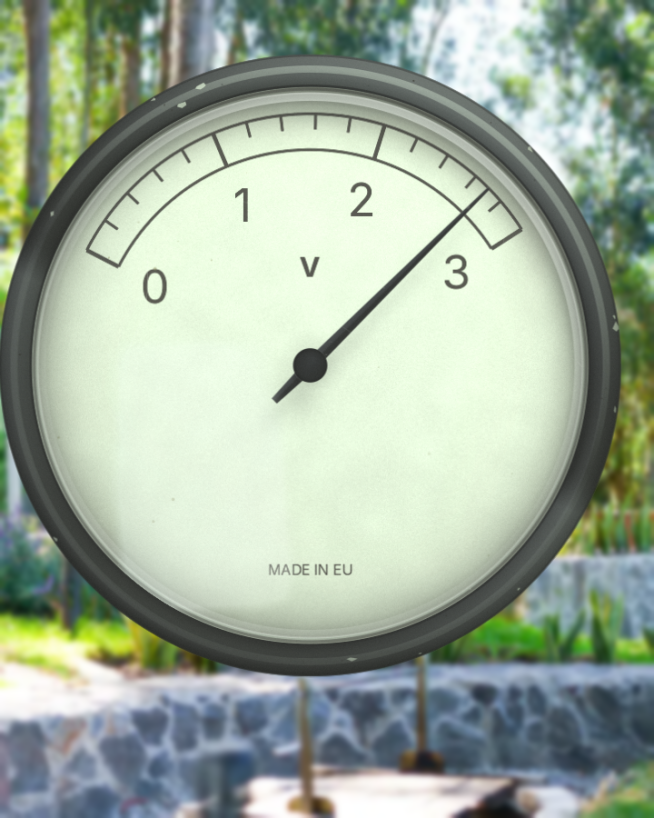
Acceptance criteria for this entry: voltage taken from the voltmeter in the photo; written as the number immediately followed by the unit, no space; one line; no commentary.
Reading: 2.7V
